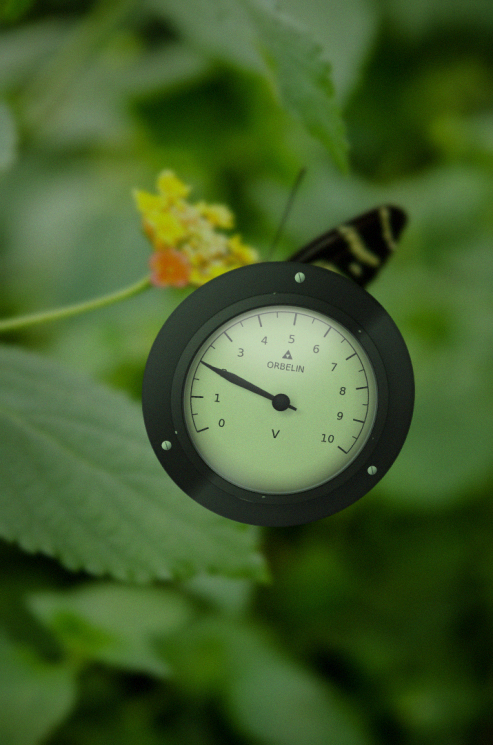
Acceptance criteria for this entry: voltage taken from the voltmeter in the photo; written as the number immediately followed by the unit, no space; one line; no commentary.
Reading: 2V
